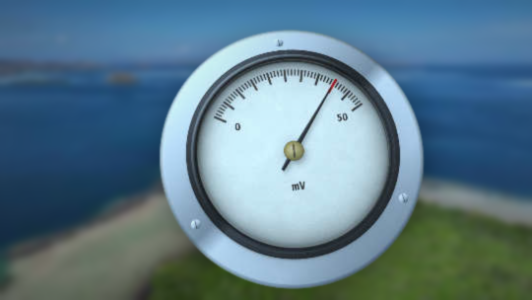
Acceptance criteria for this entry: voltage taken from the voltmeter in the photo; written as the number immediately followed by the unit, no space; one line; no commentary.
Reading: 40mV
